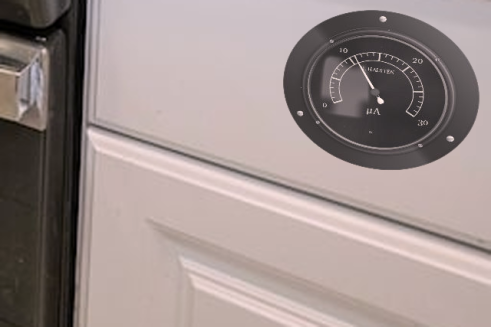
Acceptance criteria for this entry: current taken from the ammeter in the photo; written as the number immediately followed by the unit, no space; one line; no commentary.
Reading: 11µA
